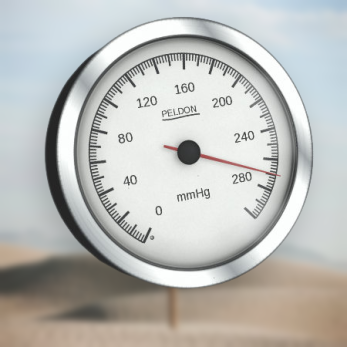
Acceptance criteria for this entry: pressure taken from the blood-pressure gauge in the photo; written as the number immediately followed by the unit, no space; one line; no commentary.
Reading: 270mmHg
